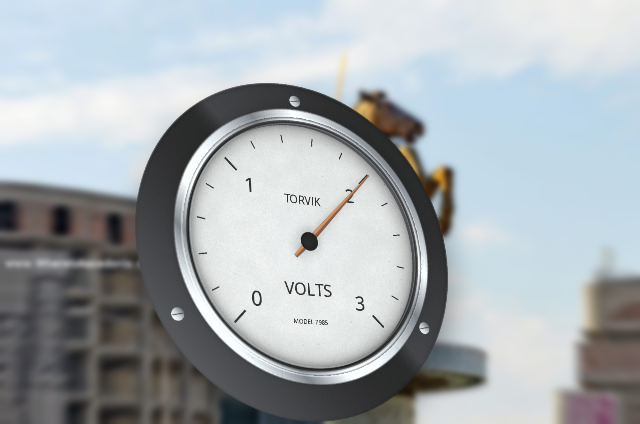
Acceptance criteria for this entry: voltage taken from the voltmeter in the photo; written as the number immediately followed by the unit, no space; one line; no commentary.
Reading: 2V
